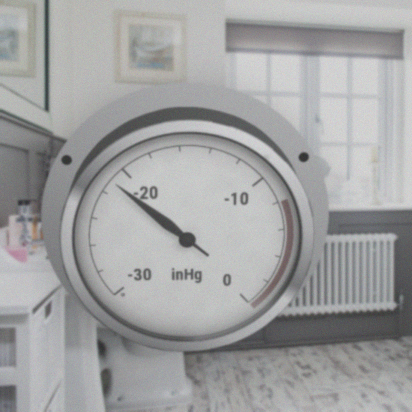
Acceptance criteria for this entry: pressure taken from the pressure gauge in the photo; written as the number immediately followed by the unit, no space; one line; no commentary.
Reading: -21inHg
